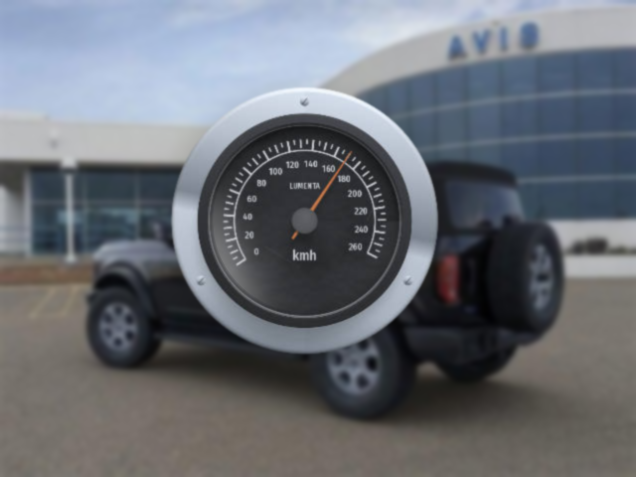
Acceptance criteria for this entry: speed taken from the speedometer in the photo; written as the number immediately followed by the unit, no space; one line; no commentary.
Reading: 170km/h
